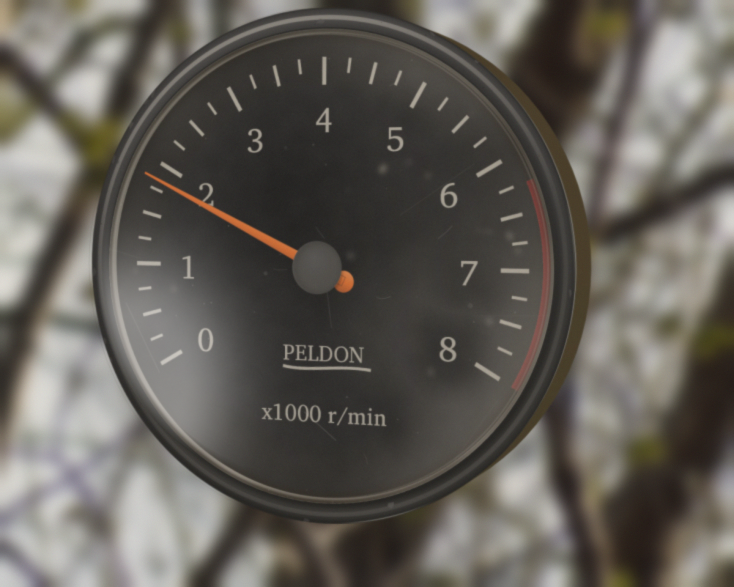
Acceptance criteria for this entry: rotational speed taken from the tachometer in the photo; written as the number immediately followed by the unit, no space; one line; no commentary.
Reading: 1875rpm
